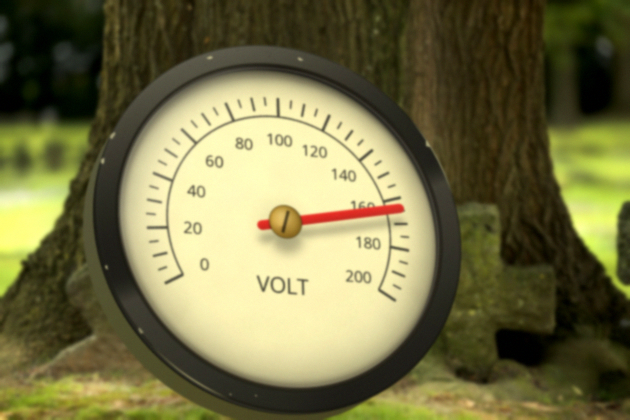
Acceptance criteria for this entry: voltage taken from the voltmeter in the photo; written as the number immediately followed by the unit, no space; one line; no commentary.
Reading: 165V
